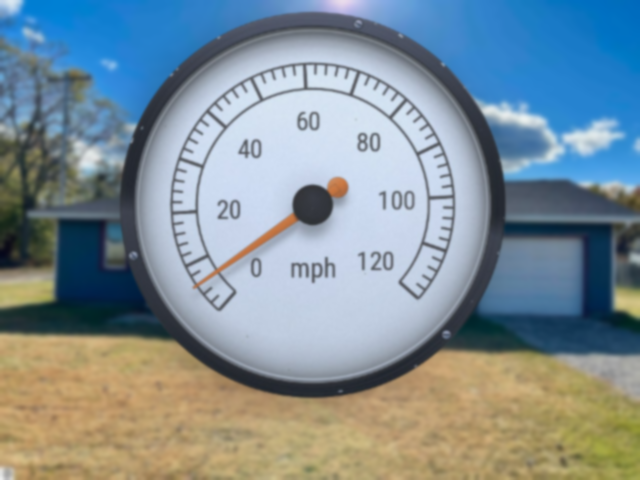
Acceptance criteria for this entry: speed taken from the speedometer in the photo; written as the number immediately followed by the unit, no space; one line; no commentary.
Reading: 6mph
